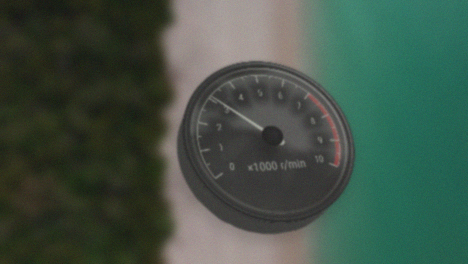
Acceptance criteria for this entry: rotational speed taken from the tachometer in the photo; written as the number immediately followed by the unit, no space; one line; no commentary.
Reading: 3000rpm
